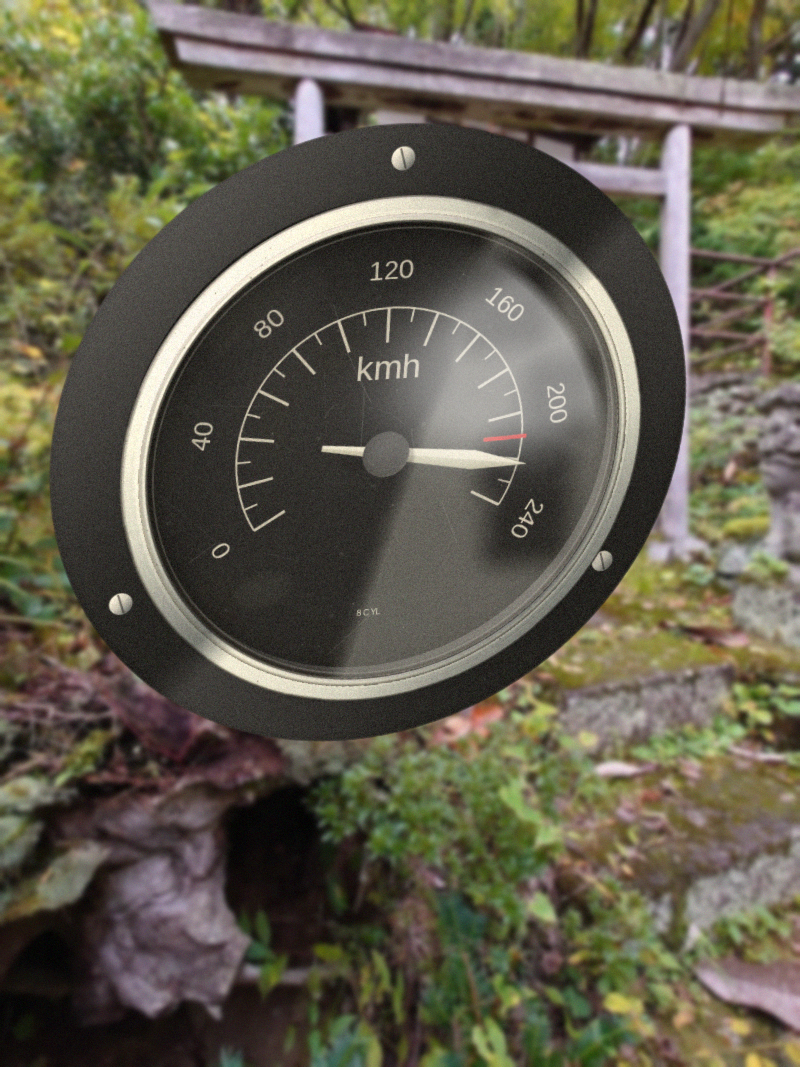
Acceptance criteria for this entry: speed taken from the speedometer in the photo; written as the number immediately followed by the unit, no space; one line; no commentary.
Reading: 220km/h
